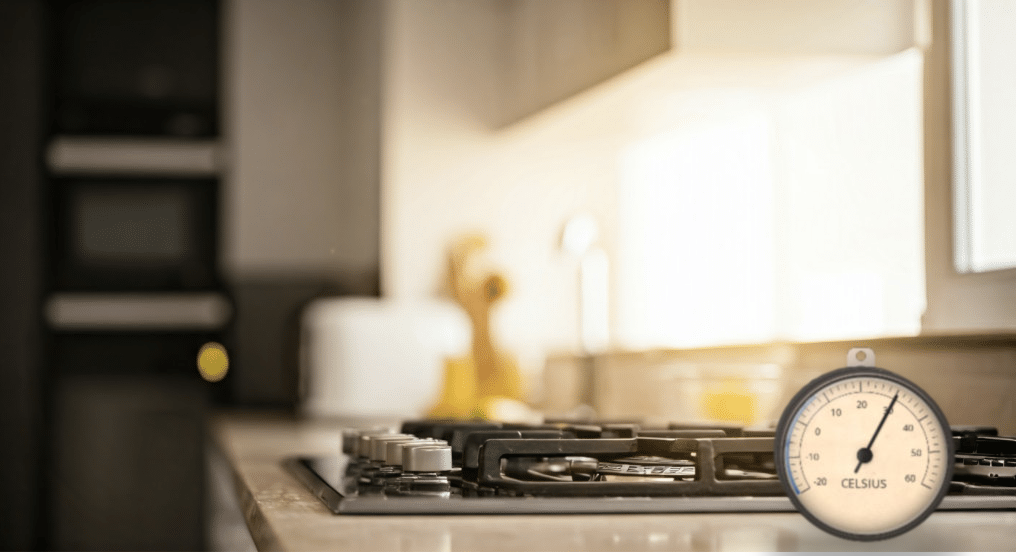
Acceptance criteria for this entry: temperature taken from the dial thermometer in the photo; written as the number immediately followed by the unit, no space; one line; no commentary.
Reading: 30°C
